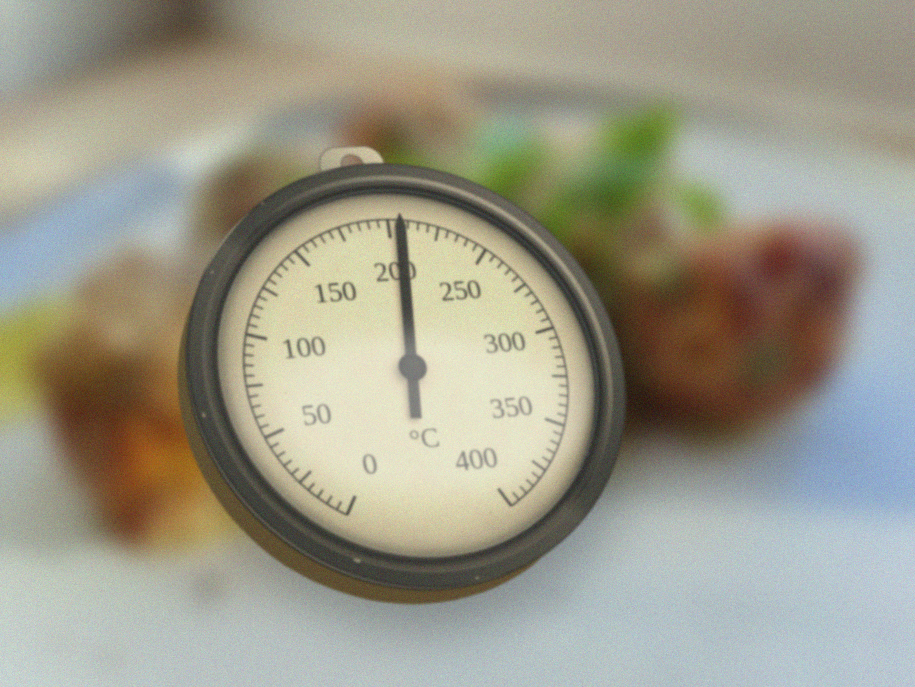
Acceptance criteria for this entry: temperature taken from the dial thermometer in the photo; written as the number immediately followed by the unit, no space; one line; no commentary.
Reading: 205°C
